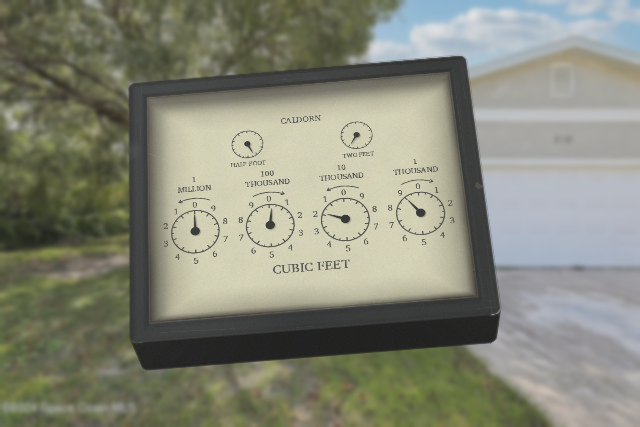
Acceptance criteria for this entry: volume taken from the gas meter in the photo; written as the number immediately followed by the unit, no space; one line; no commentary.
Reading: 1900ft³
